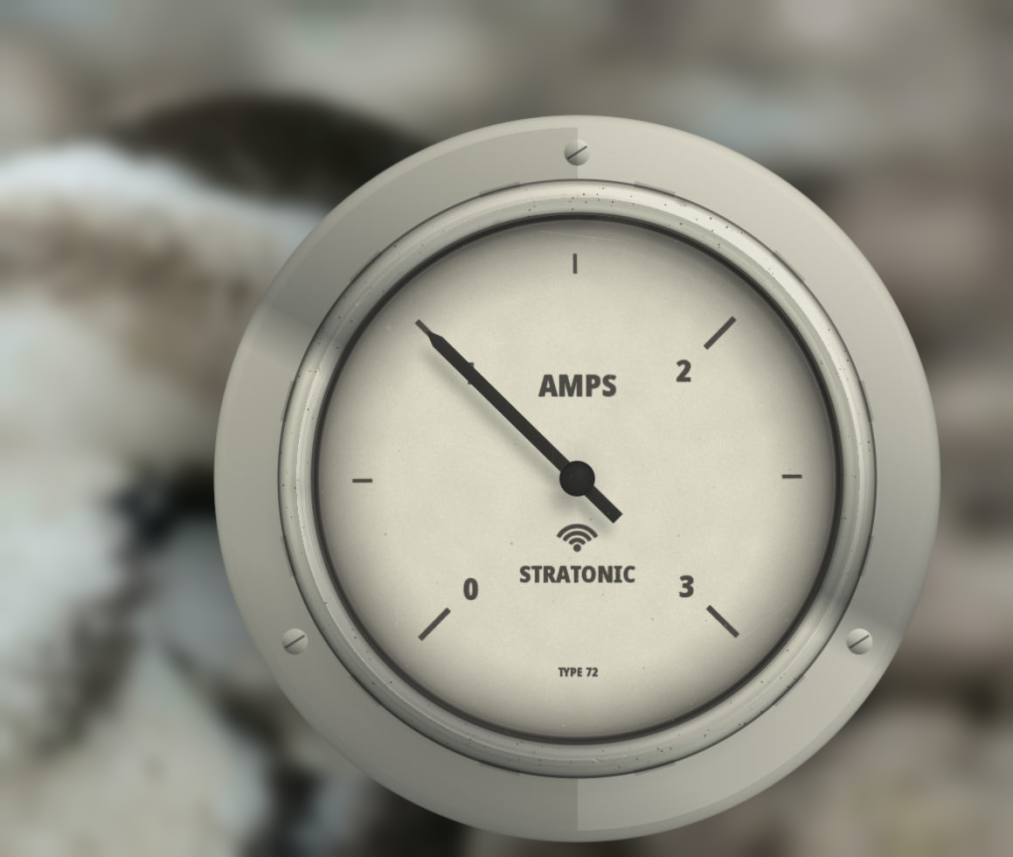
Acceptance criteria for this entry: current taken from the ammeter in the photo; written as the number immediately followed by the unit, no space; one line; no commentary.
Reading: 1A
